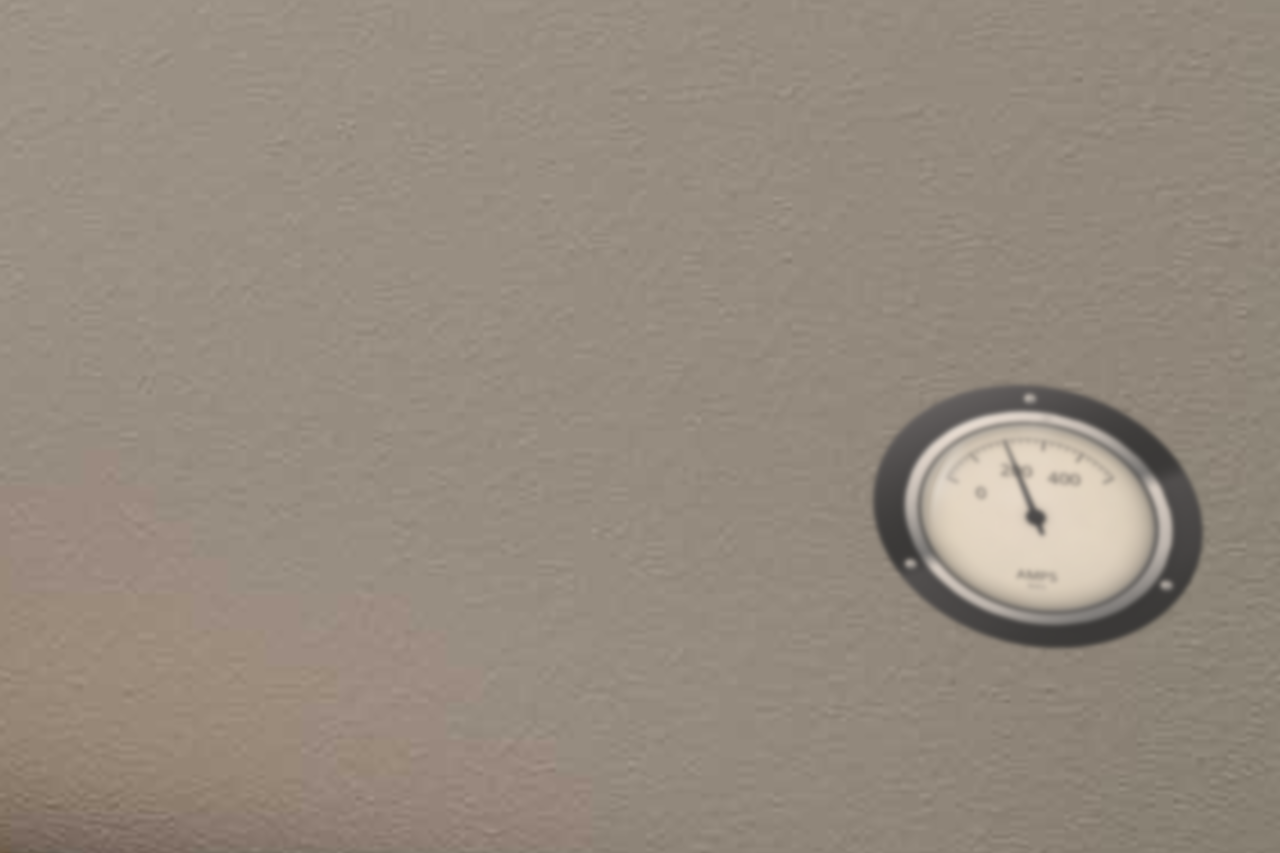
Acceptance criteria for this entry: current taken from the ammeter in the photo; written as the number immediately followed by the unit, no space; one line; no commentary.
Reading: 200A
